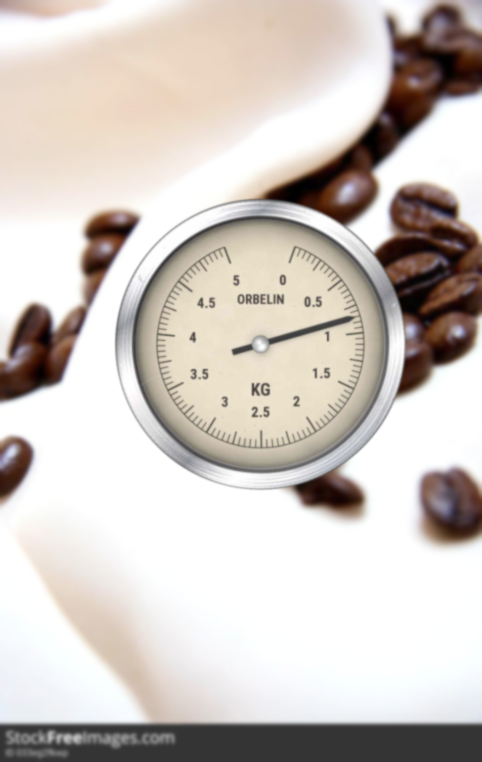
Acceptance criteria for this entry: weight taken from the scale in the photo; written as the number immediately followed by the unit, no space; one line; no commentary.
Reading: 0.85kg
